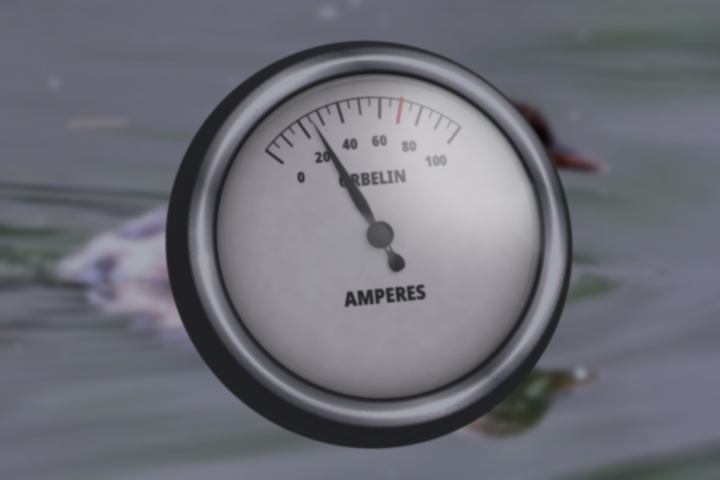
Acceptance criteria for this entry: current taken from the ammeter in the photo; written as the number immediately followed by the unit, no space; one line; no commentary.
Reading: 25A
